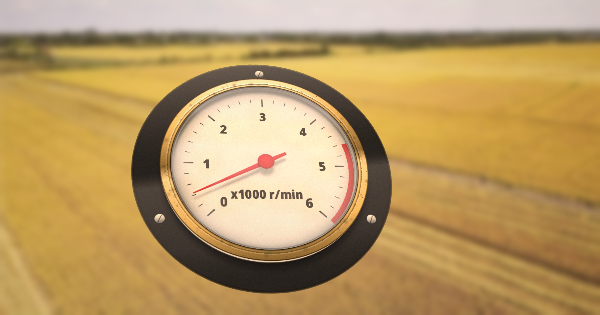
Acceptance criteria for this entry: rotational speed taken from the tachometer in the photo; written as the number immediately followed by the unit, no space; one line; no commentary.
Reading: 400rpm
